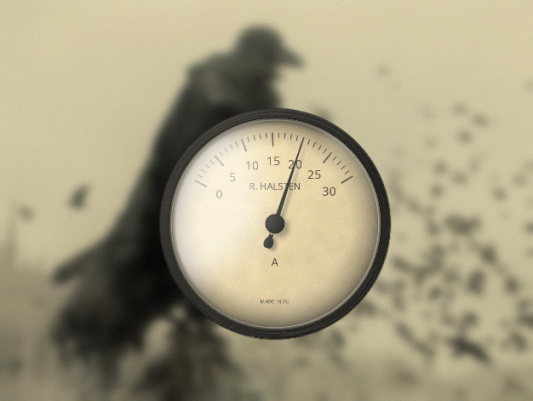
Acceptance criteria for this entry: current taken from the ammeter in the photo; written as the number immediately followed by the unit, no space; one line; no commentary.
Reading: 20A
